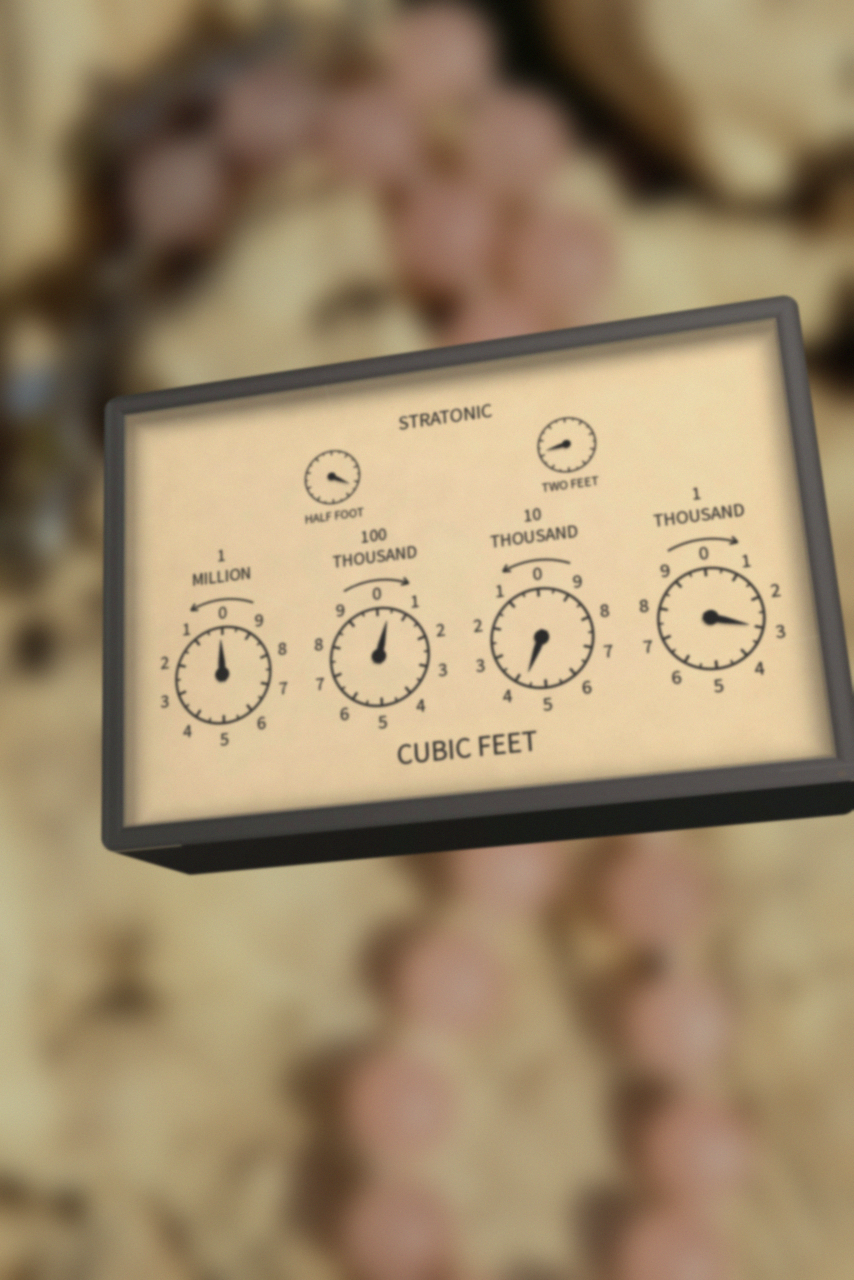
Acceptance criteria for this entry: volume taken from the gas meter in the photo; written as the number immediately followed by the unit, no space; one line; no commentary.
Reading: 4300ft³
